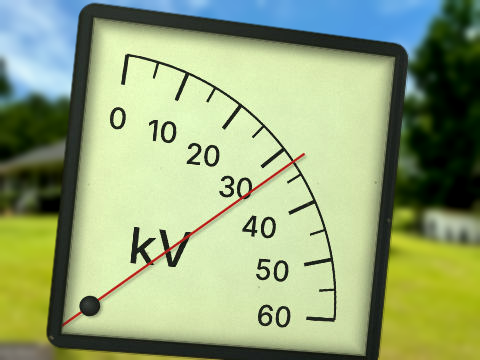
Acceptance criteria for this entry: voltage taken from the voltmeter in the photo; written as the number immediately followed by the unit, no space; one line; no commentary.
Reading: 32.5kV
